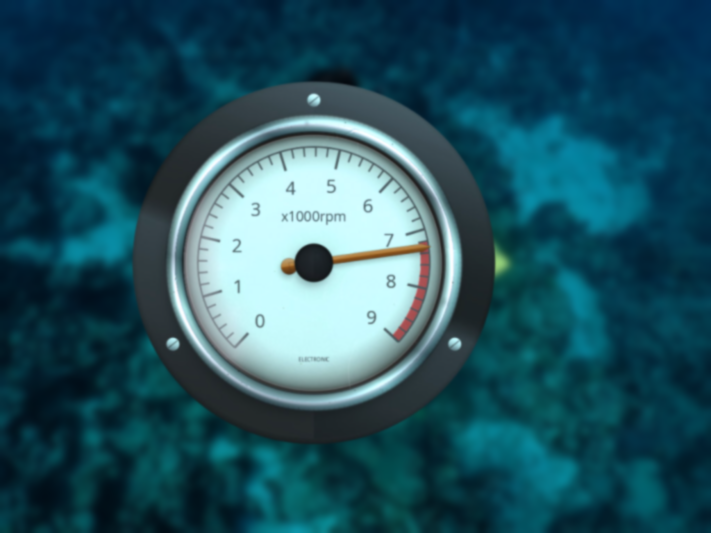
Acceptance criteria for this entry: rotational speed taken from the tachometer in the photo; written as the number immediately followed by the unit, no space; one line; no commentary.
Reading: 7300rpm
